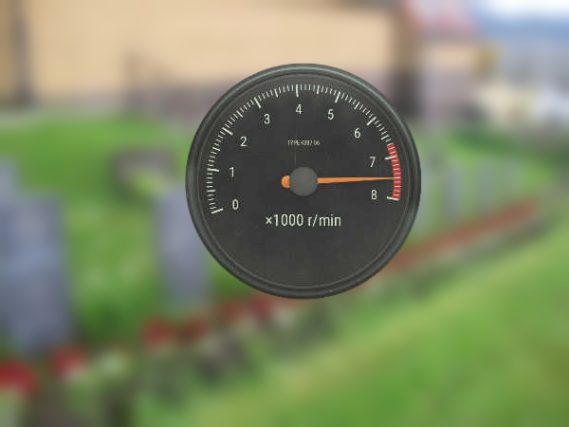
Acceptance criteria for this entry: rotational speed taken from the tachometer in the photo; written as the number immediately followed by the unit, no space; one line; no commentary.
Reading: 7500rpm
